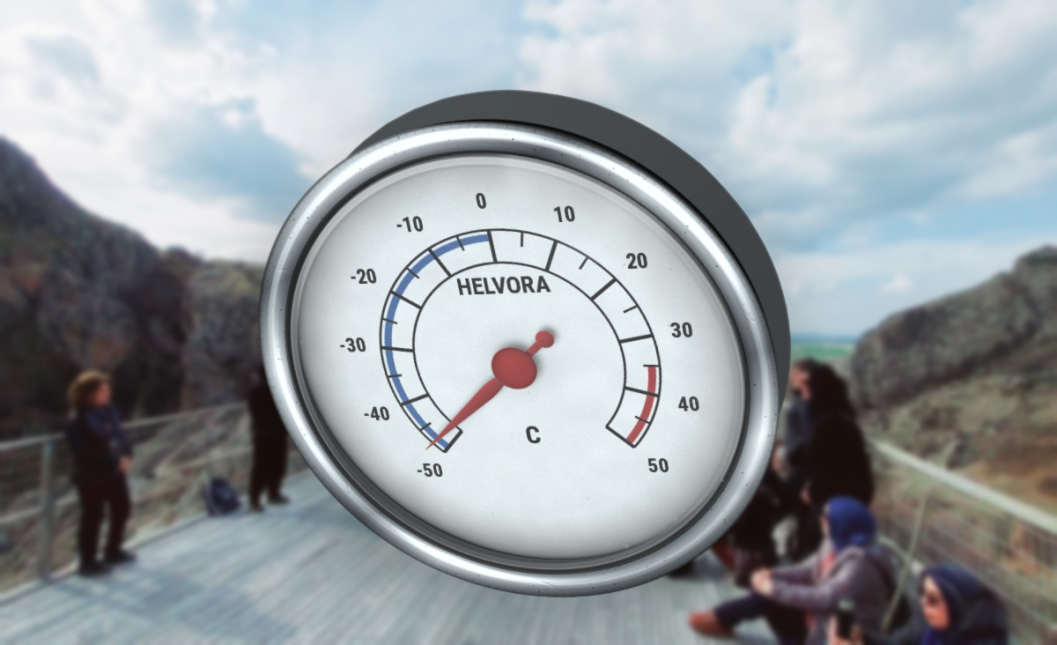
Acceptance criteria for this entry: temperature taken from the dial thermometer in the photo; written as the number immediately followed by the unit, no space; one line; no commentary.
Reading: -47.5°C
